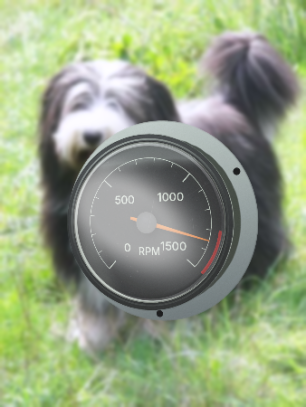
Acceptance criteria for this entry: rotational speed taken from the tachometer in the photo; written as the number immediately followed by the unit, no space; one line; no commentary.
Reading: 1350rpm
